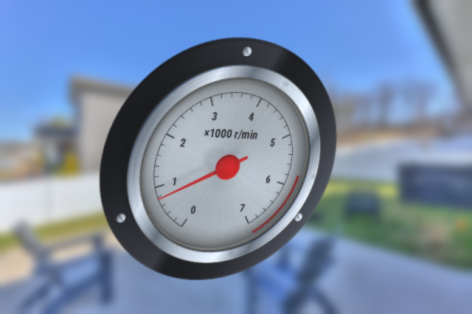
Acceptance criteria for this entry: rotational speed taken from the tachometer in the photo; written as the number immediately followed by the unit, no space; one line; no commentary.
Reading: 800rpm
